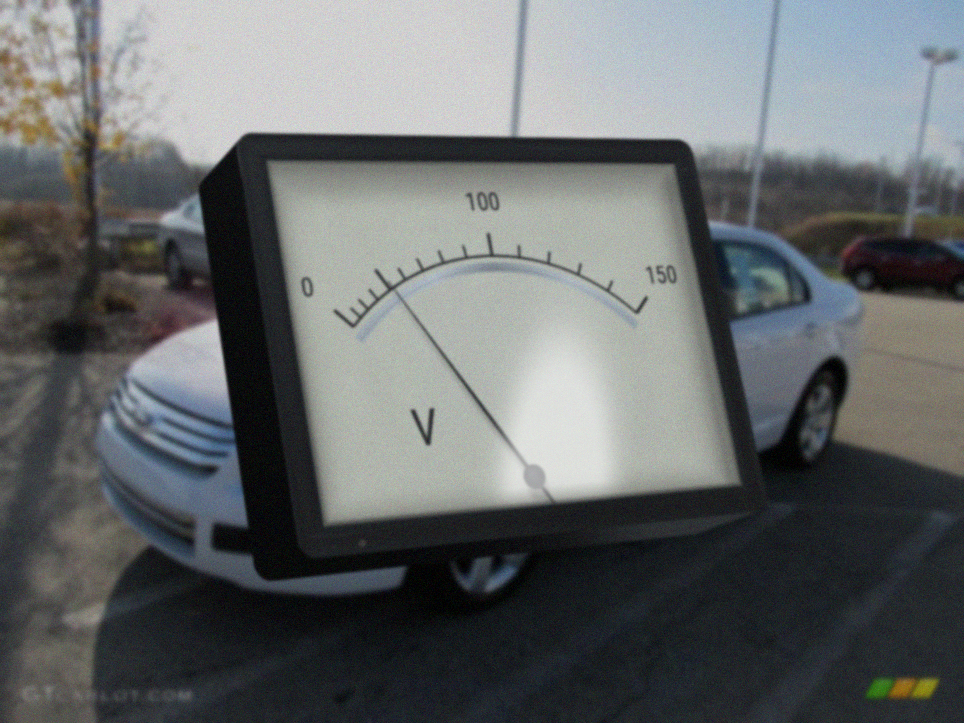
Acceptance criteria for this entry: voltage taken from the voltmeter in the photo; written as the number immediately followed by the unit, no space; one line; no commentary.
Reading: 50V
